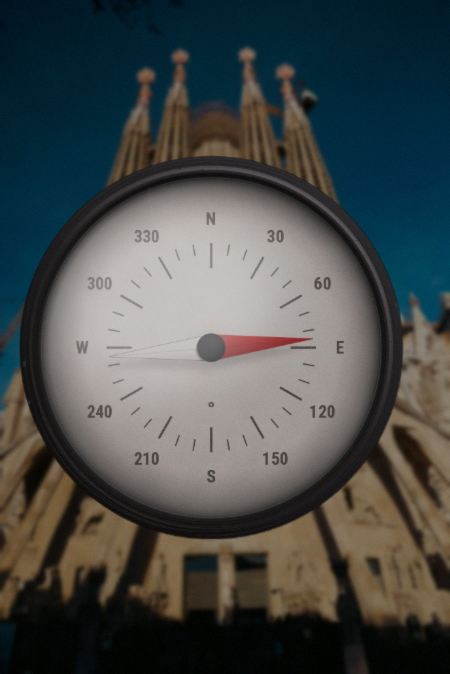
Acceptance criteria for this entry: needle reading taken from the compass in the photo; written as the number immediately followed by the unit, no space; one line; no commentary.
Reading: 85°
